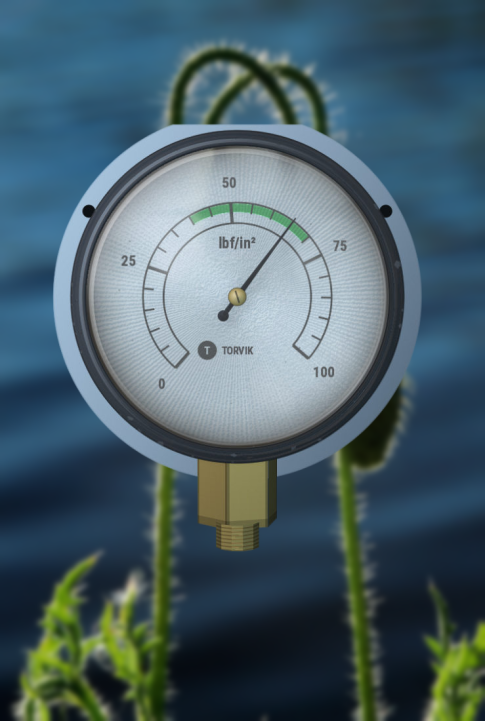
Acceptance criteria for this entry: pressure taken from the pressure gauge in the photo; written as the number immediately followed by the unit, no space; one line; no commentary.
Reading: 65psi
